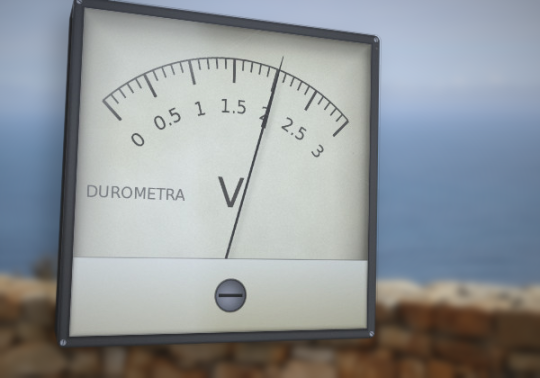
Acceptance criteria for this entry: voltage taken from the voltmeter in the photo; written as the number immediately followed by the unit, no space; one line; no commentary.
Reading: 2V
